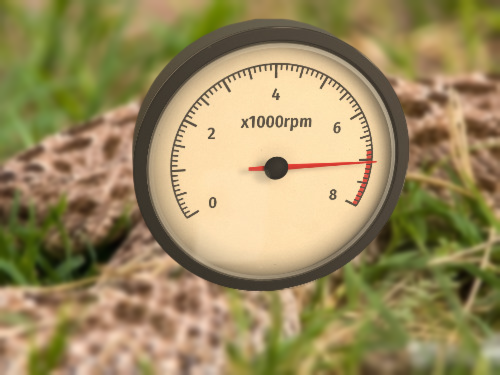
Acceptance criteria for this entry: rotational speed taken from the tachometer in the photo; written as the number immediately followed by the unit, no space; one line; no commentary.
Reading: 7000rpm
